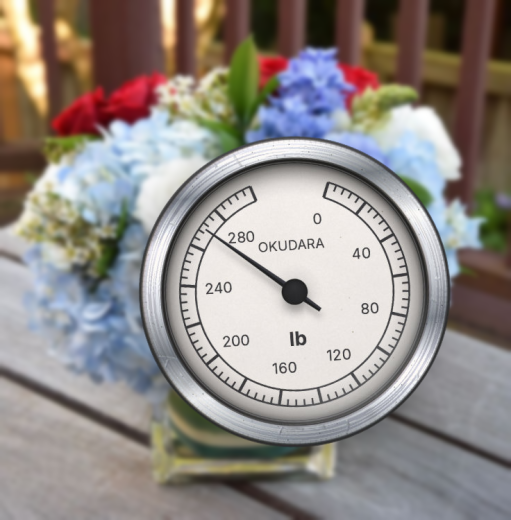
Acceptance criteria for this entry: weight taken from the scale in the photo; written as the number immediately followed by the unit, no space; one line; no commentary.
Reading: 270lb
